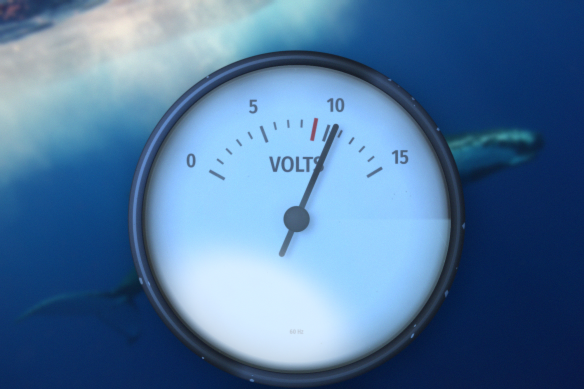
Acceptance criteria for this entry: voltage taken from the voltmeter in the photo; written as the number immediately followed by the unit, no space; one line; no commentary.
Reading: 10.5V
